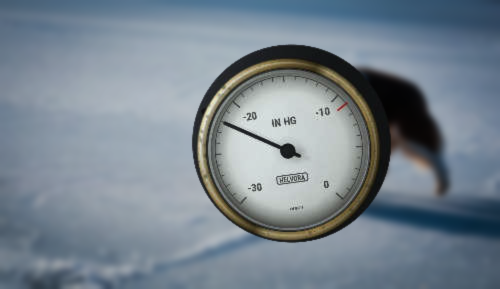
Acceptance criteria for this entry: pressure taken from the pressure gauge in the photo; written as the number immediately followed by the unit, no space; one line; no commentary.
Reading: -22inHg
